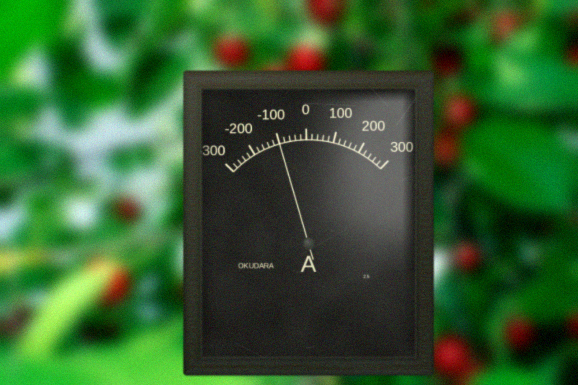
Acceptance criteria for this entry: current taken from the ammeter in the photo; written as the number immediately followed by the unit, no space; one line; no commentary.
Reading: -100A
